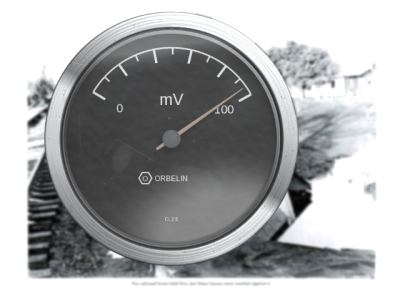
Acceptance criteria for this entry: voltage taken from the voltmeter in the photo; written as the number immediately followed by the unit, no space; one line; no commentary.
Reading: 95mV
